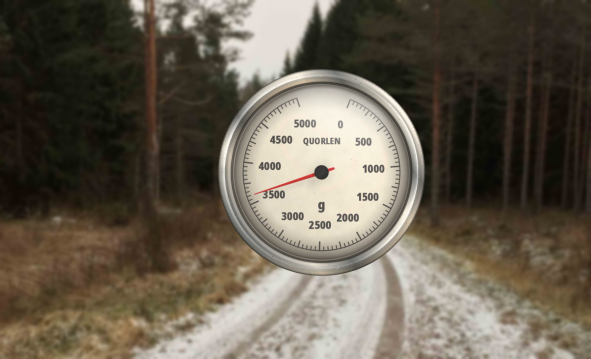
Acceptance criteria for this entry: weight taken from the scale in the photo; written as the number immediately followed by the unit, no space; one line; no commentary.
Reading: 3600g
